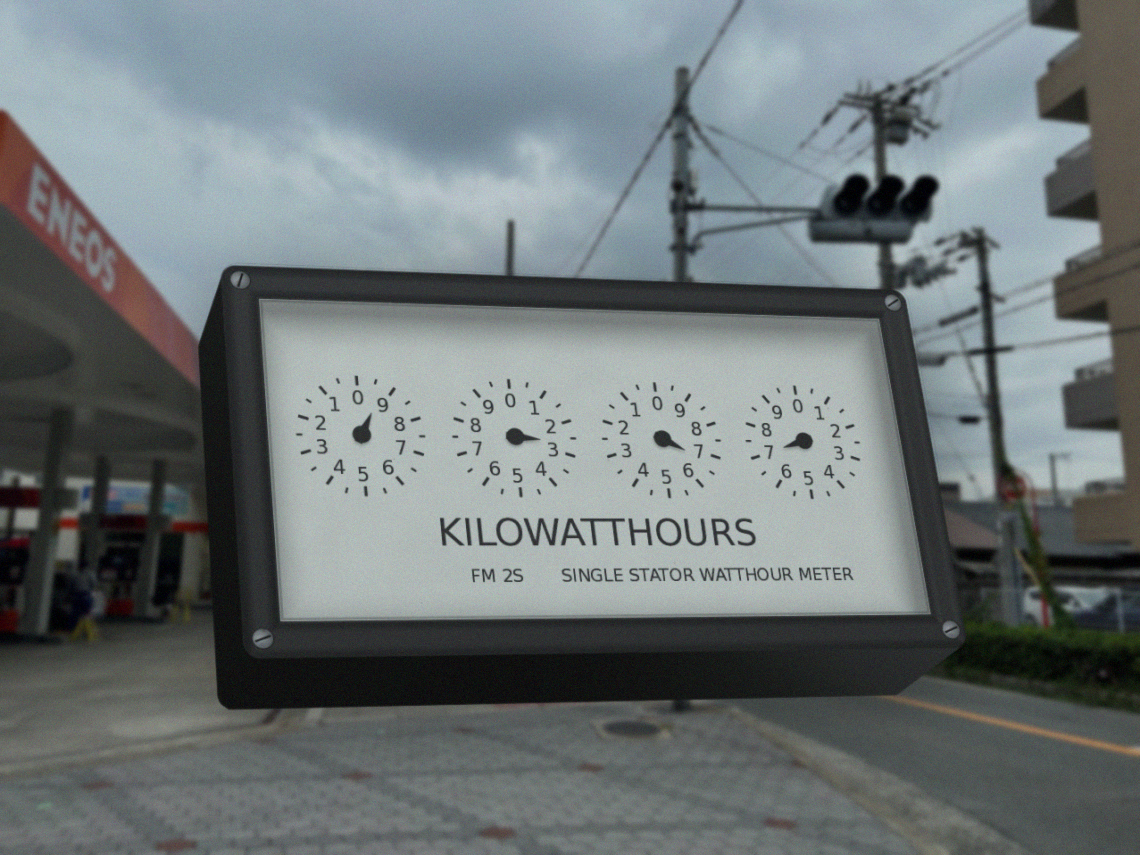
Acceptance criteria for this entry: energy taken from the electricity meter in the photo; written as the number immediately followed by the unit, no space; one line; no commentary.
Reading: 9267kWh
